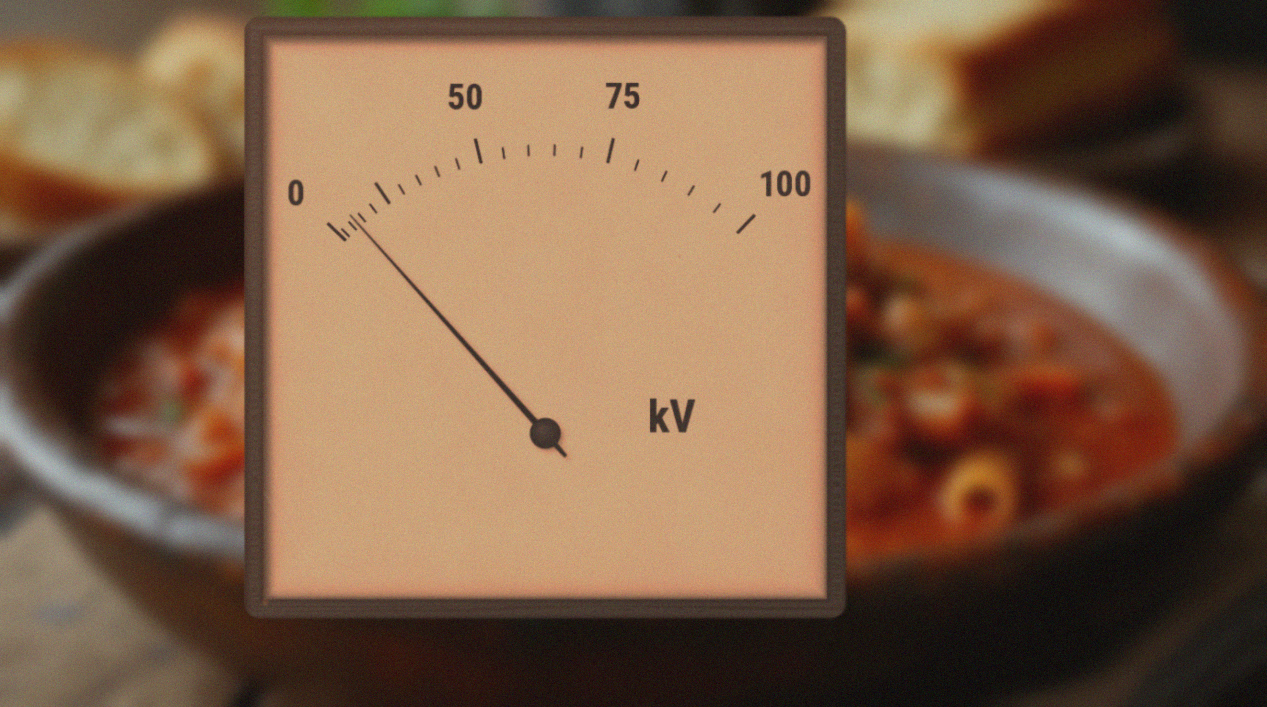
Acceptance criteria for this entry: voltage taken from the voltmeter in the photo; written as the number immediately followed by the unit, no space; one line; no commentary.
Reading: 12.5kV
